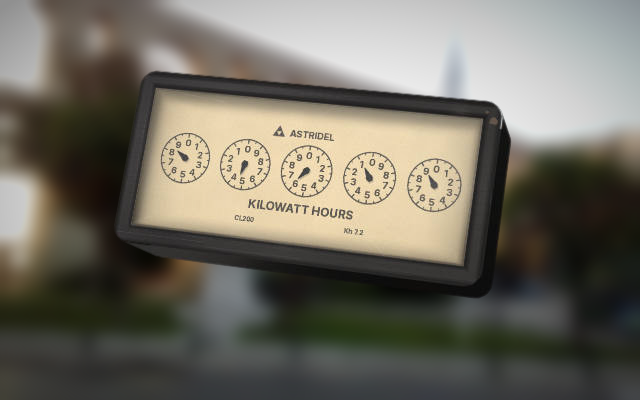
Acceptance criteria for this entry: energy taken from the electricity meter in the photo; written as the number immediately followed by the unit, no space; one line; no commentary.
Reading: 84609kWh
